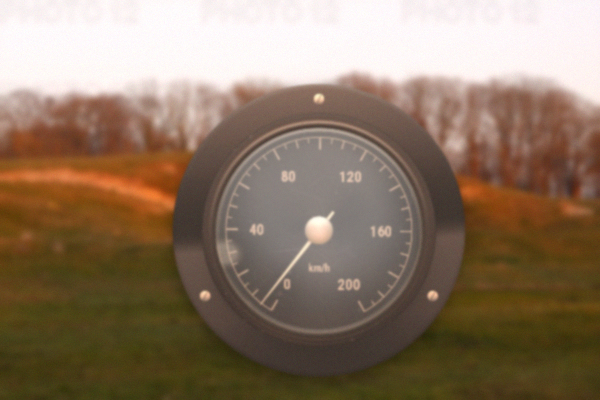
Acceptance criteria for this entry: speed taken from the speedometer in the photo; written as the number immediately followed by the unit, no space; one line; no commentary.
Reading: 5km/h
